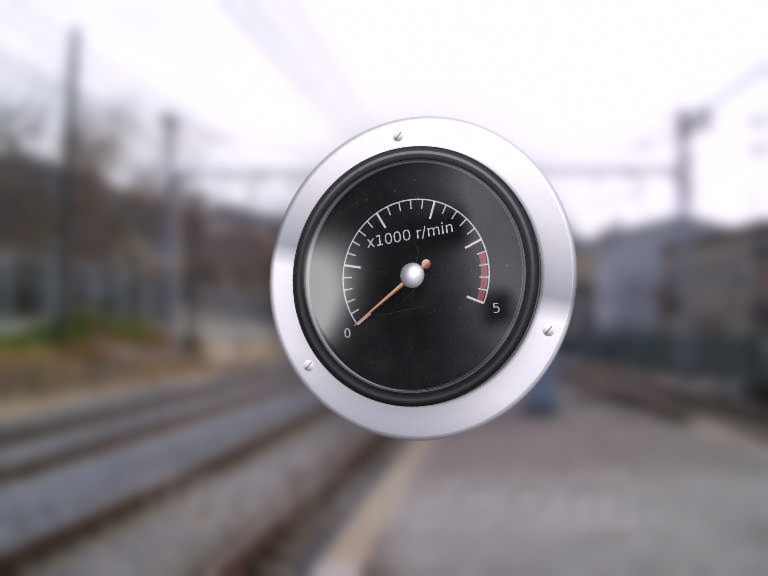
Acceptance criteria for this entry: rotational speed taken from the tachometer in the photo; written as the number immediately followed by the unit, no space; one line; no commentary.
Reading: 0rpm
